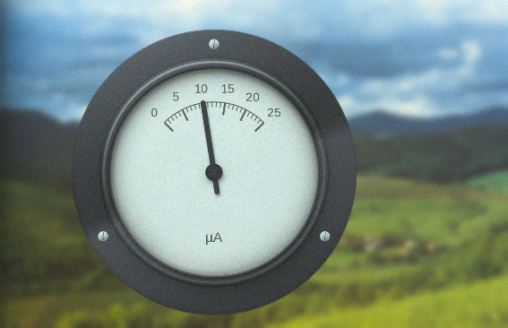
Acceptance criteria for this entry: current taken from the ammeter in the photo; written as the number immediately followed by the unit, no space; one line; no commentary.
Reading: 10µA
